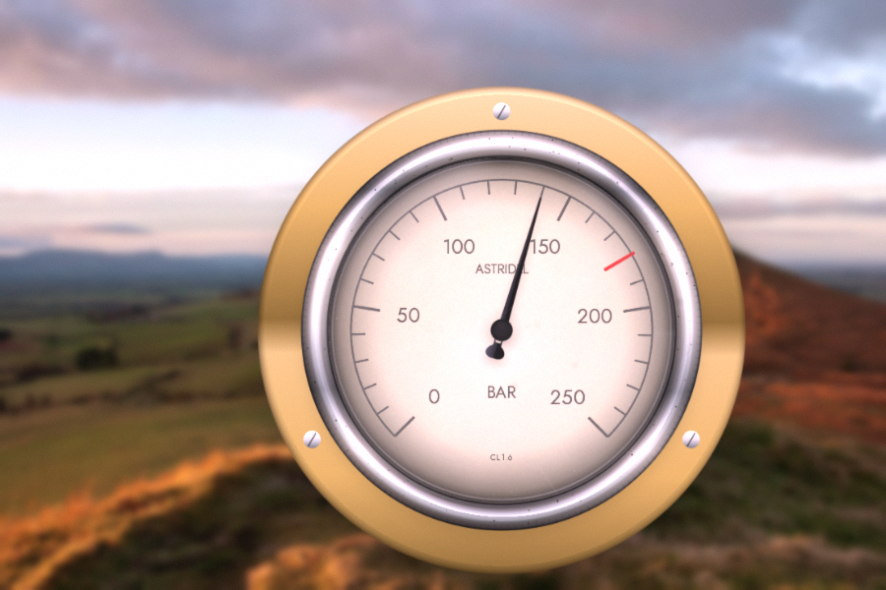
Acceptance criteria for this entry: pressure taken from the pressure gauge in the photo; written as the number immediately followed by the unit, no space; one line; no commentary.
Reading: 140bar
